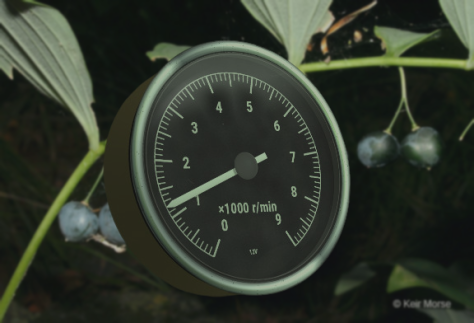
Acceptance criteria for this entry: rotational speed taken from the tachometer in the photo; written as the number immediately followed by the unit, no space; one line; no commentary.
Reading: 1200rpm
